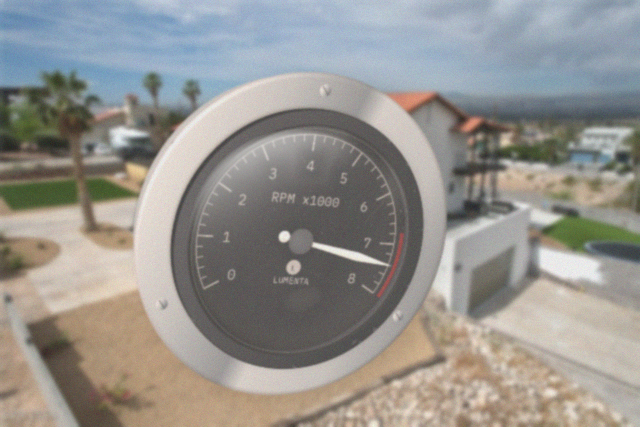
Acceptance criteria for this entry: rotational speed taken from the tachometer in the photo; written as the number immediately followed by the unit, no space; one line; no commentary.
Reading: 7400rpm
